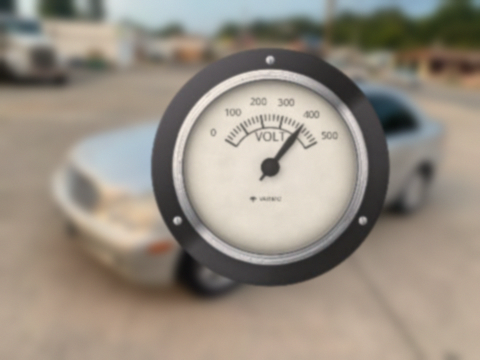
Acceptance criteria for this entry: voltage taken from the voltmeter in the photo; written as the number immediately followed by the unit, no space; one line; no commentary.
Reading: 400V
